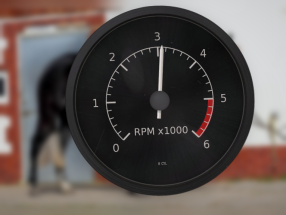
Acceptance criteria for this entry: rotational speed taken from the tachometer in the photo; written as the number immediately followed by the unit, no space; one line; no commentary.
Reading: 3100rpm
